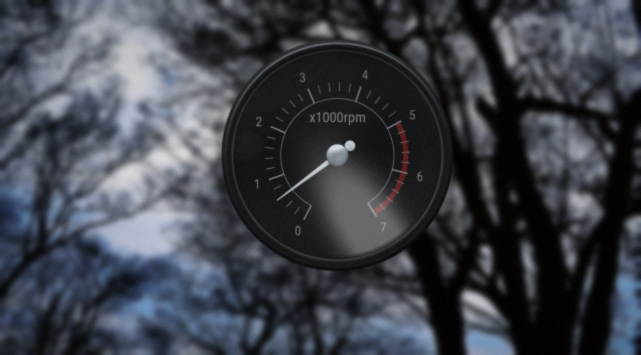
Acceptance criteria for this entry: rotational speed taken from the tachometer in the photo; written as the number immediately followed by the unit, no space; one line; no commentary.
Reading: 600rpm
